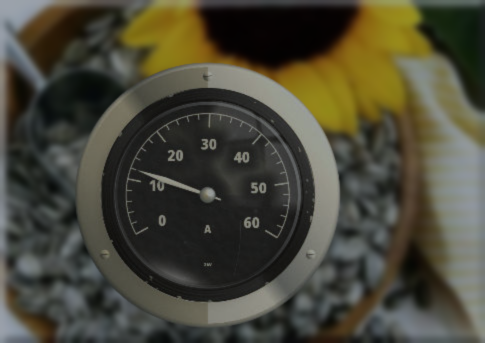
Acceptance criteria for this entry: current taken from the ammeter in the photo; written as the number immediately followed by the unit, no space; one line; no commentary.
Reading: 12A
